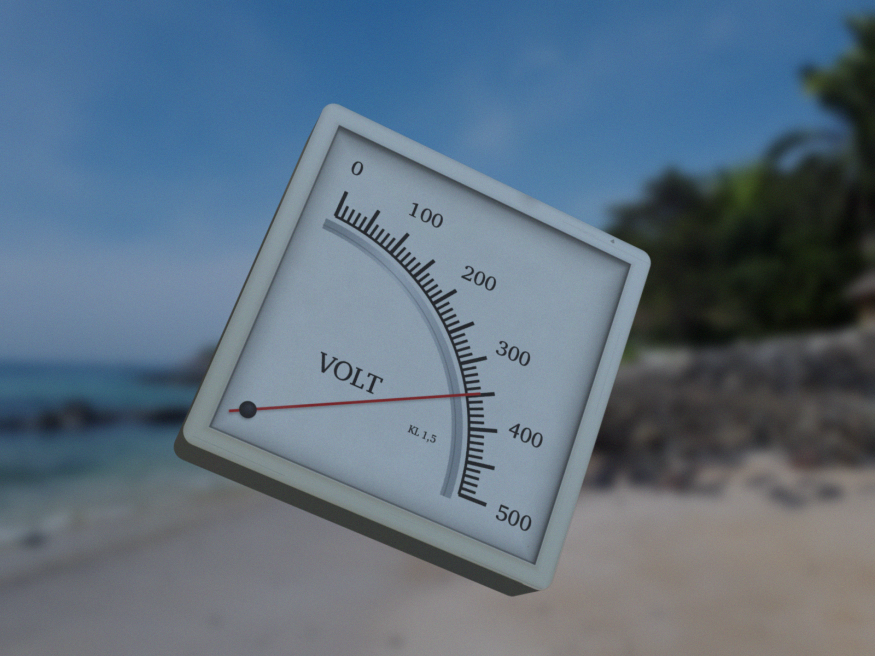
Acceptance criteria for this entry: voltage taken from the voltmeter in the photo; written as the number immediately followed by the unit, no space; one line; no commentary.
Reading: 350V
